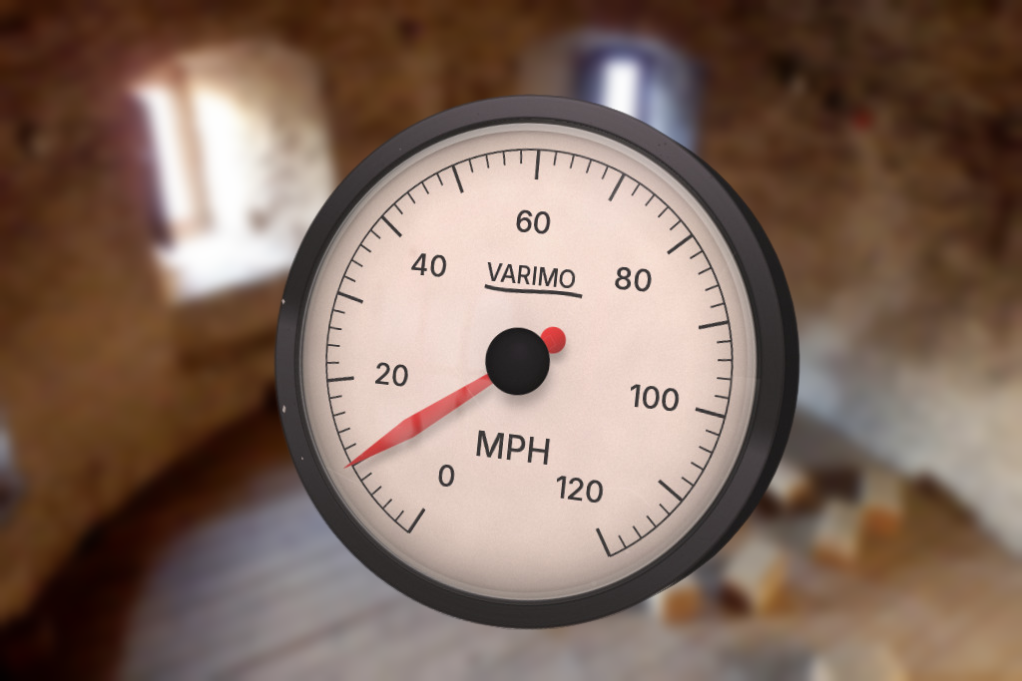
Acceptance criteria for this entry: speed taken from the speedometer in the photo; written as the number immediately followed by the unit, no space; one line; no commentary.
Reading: 10mph
